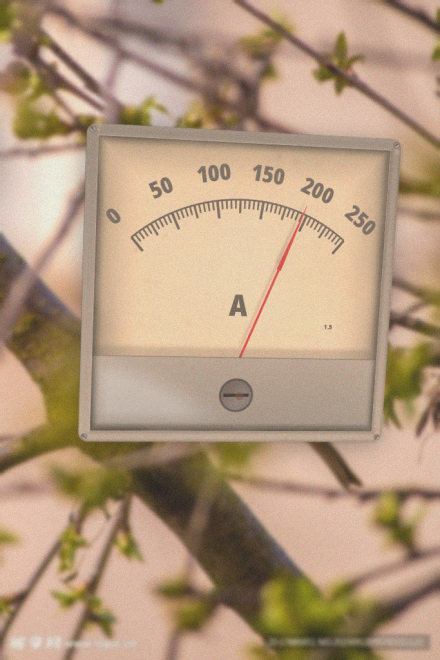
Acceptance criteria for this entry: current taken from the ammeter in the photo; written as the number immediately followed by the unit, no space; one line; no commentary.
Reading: 195A
